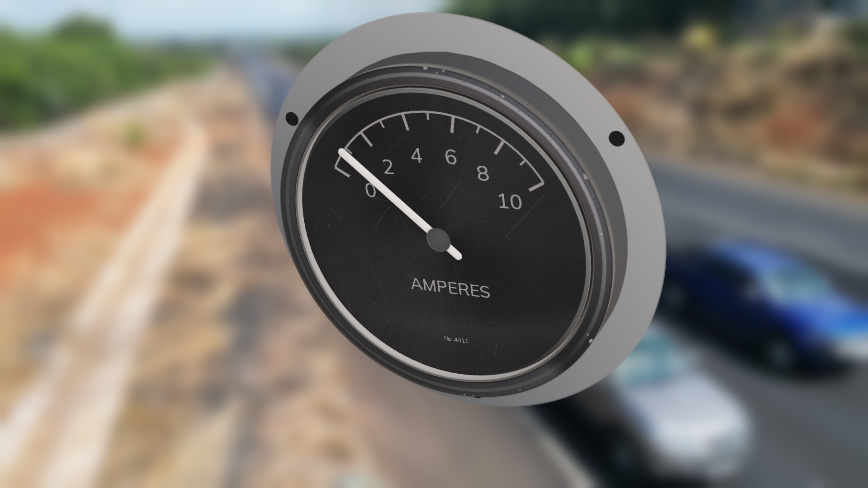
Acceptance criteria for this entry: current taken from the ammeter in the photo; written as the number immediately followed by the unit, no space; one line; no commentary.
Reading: 1A
